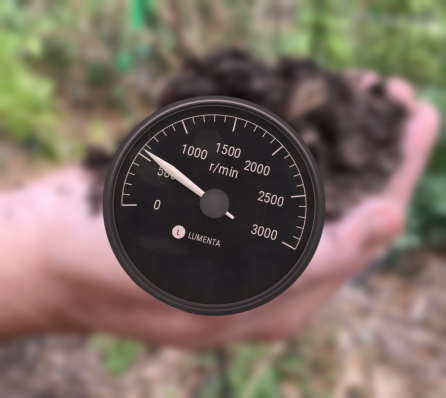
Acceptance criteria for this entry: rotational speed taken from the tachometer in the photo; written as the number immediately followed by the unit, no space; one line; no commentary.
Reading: 550rpm
